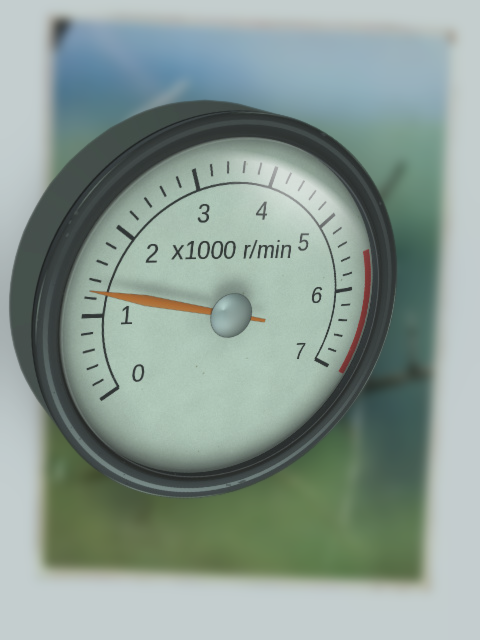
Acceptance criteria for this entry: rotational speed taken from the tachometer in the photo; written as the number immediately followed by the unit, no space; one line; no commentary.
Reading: 1300rpm
